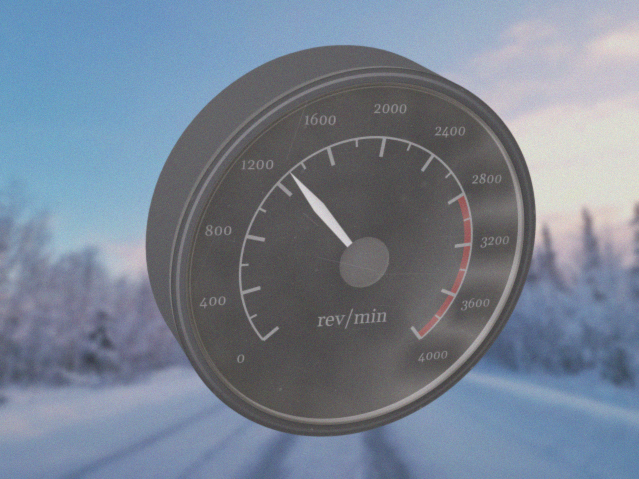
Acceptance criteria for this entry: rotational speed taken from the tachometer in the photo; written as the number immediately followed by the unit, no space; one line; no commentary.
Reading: 1300rpm
